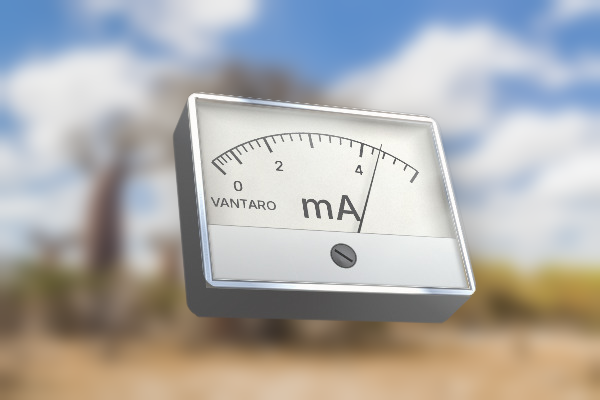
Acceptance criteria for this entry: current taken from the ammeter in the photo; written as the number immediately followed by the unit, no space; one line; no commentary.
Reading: 4.3mA
